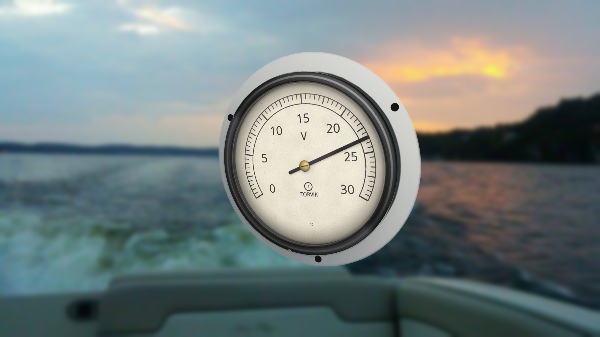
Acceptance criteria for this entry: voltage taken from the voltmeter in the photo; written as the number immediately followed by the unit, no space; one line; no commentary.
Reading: 23.5V
